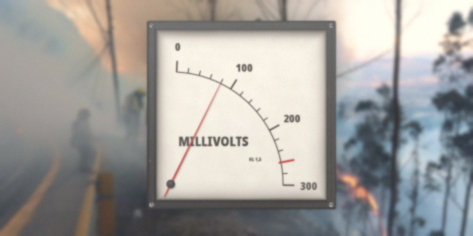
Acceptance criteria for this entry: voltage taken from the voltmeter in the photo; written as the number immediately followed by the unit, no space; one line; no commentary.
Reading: 80mV
